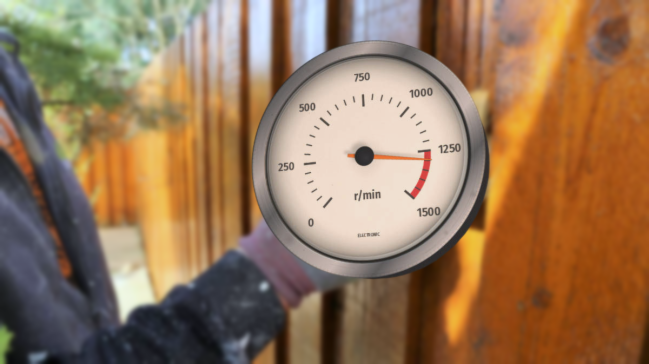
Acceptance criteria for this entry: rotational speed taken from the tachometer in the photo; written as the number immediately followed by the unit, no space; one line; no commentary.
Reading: 1300rpm
